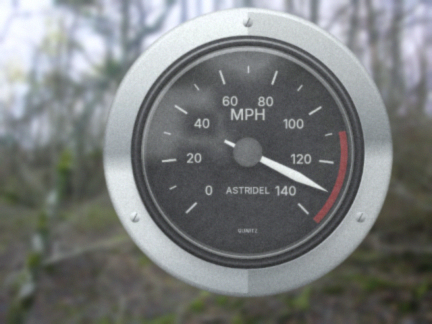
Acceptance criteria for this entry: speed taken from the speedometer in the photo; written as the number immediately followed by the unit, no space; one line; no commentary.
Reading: 130mph
